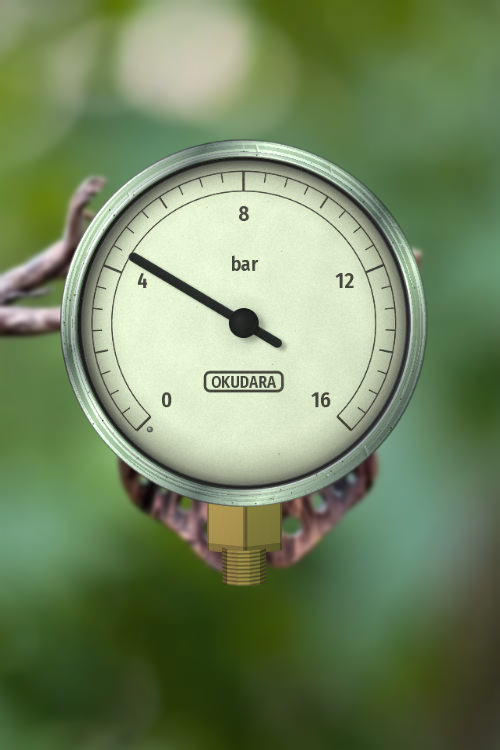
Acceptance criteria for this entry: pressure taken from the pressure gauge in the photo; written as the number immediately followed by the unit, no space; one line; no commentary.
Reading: 4.5bar
